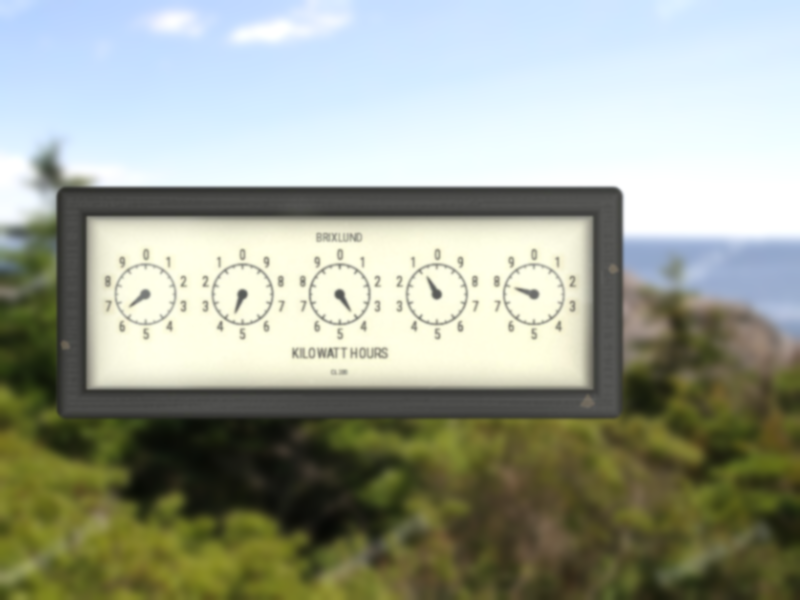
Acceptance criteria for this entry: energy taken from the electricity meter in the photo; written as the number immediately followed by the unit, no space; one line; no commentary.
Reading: 64408kWh
